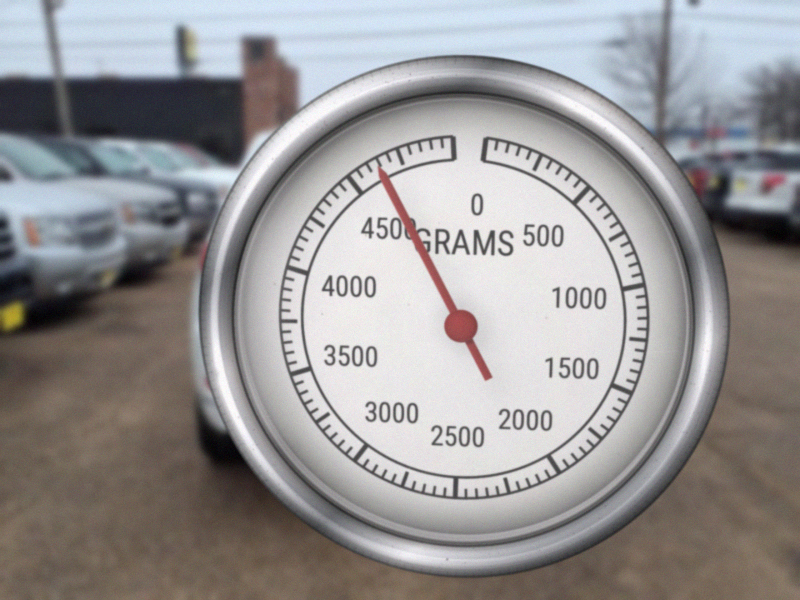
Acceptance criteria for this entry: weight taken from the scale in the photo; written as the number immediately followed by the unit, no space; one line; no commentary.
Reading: 4650g
